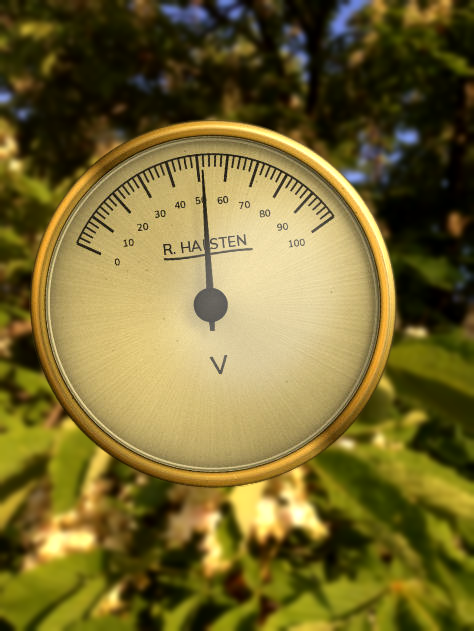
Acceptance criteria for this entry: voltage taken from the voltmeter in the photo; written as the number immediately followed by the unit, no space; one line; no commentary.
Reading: 52V
